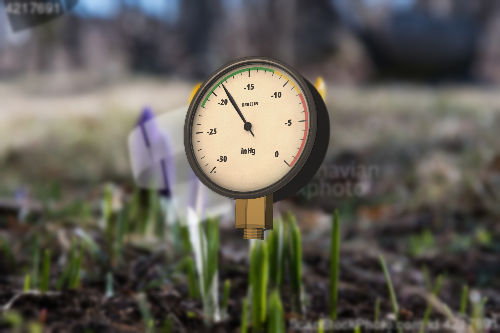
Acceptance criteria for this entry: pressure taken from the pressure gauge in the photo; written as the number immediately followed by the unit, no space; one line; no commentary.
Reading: -18.5inHg
